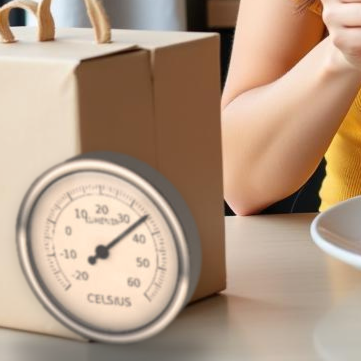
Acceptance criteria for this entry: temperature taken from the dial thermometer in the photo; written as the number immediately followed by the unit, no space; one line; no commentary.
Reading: 35°C
